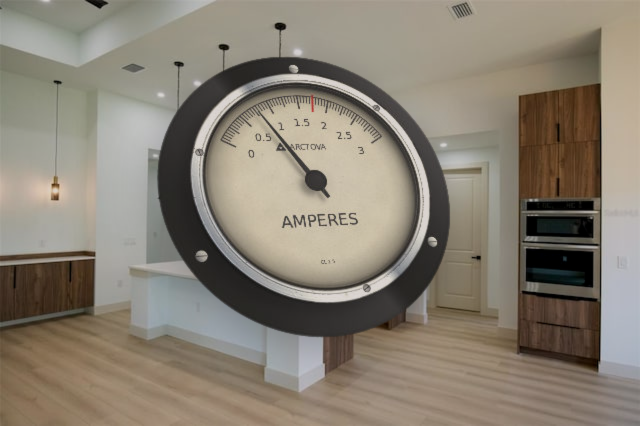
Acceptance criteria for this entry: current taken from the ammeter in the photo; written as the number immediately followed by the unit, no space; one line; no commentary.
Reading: 0.75A
